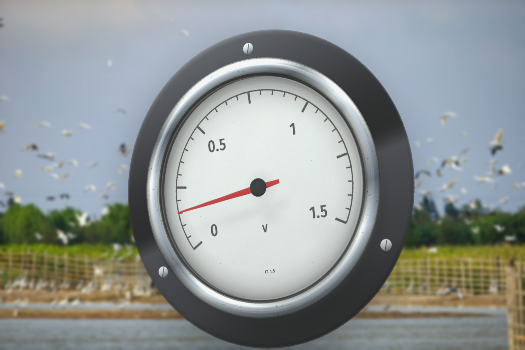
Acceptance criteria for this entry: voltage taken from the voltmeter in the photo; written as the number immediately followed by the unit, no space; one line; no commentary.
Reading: 0.15V
